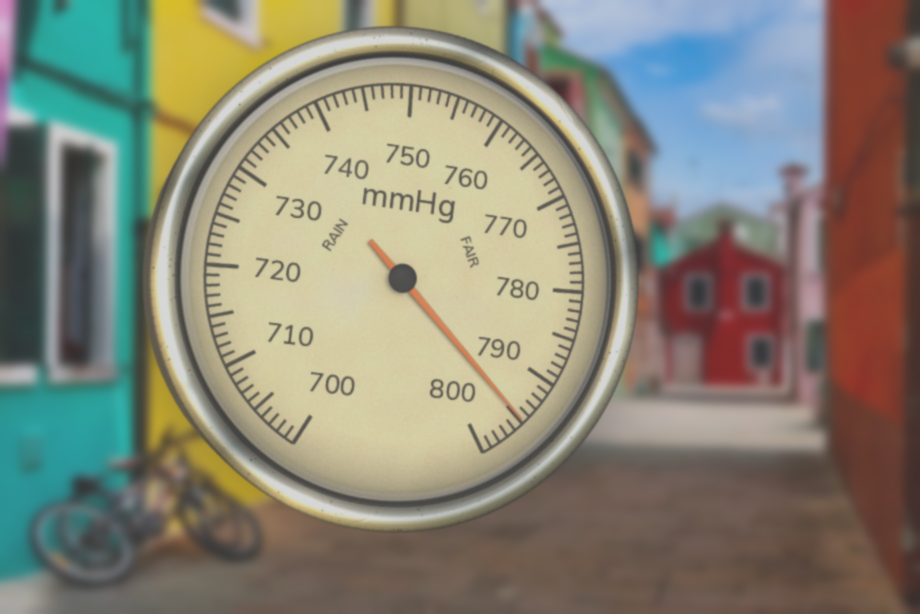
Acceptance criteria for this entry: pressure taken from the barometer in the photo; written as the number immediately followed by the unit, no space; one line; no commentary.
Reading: 795mmHg
